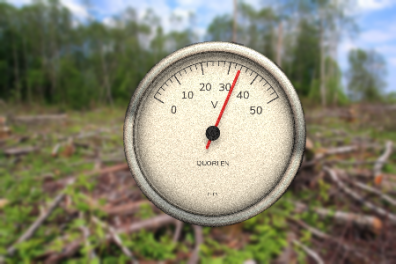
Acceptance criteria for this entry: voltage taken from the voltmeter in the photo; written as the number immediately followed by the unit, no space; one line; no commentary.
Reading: 34V
